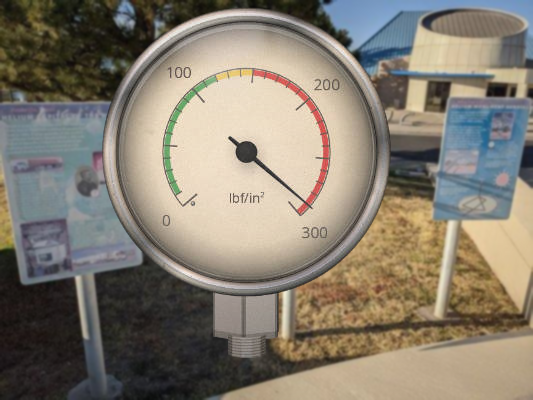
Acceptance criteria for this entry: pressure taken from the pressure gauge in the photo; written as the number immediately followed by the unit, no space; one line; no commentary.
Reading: 290psi
